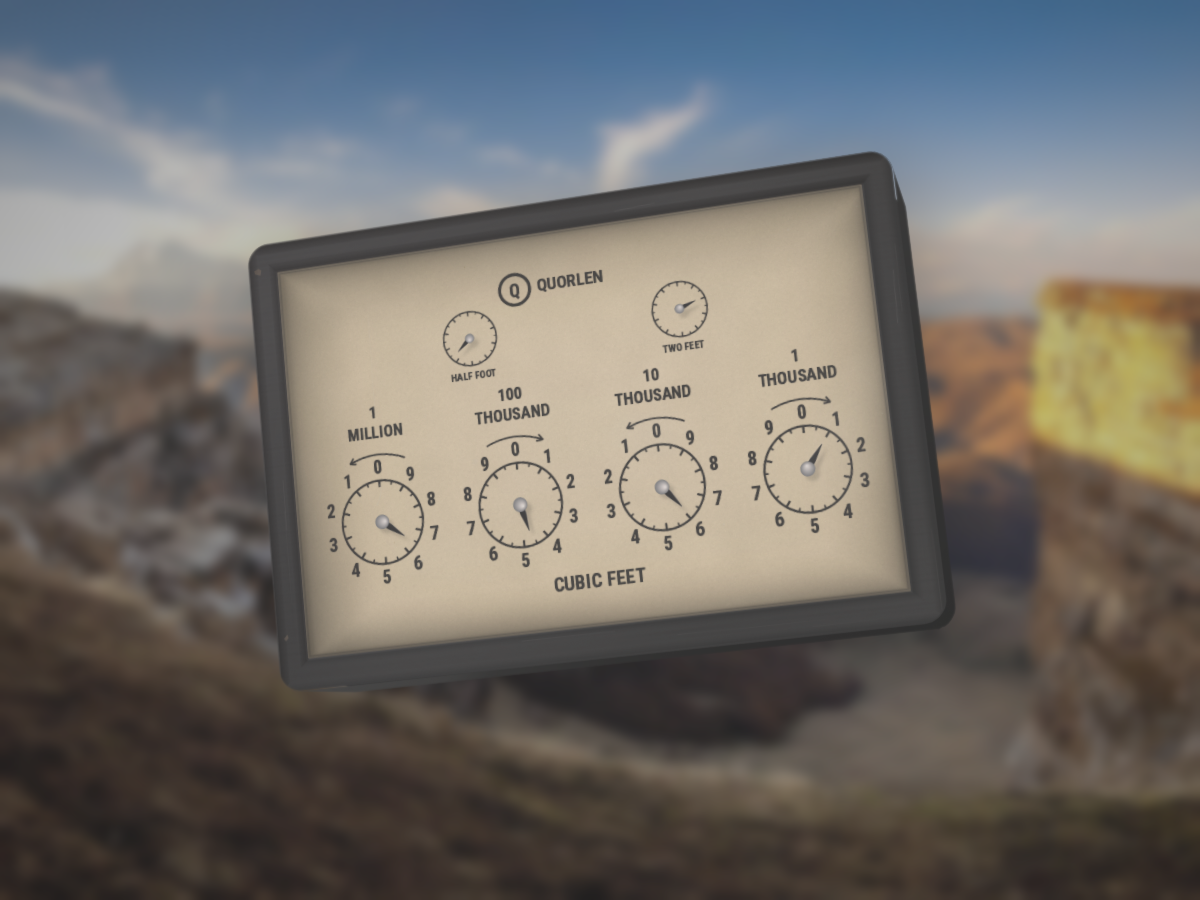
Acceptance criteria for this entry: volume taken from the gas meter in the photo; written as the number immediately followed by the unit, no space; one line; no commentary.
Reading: 646100ft³
